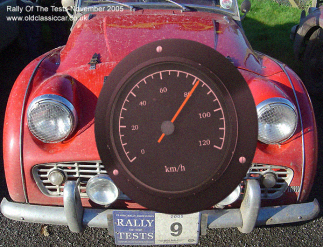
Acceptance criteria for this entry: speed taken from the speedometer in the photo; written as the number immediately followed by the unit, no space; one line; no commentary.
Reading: 82.5km/h
